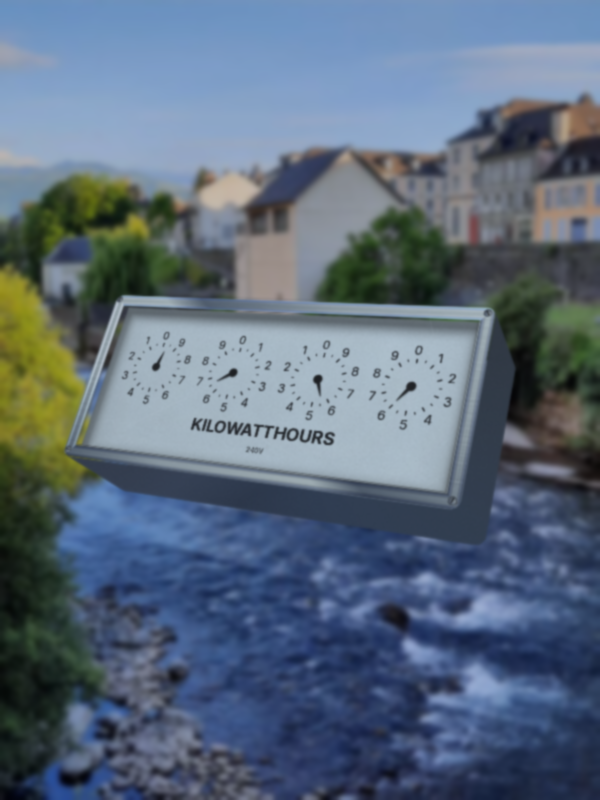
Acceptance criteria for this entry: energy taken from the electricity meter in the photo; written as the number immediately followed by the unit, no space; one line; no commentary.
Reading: 9656kWh
